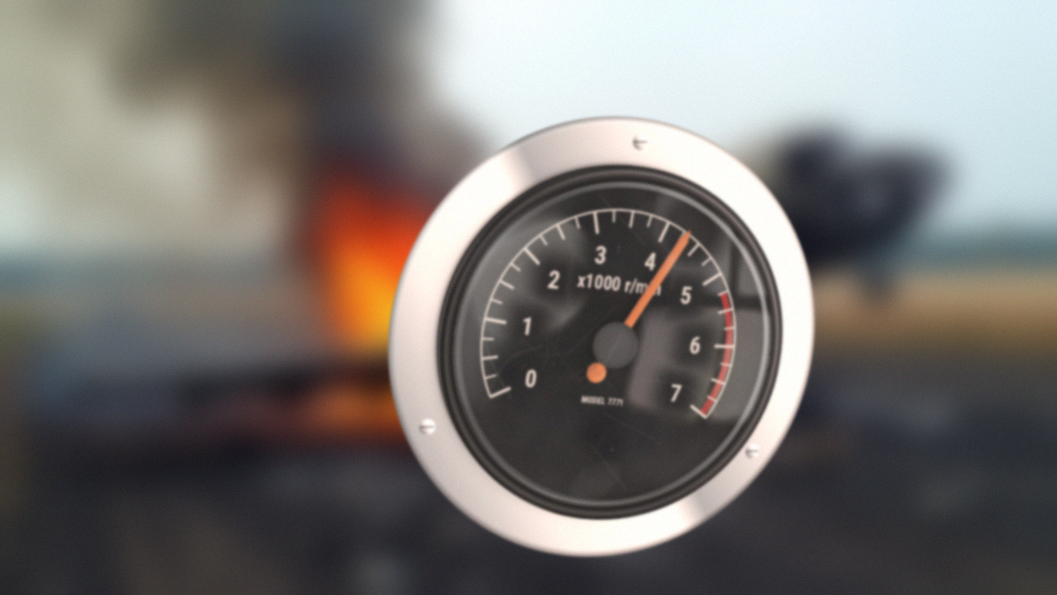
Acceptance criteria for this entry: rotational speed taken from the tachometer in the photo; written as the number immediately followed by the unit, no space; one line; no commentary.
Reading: 4250rpm
